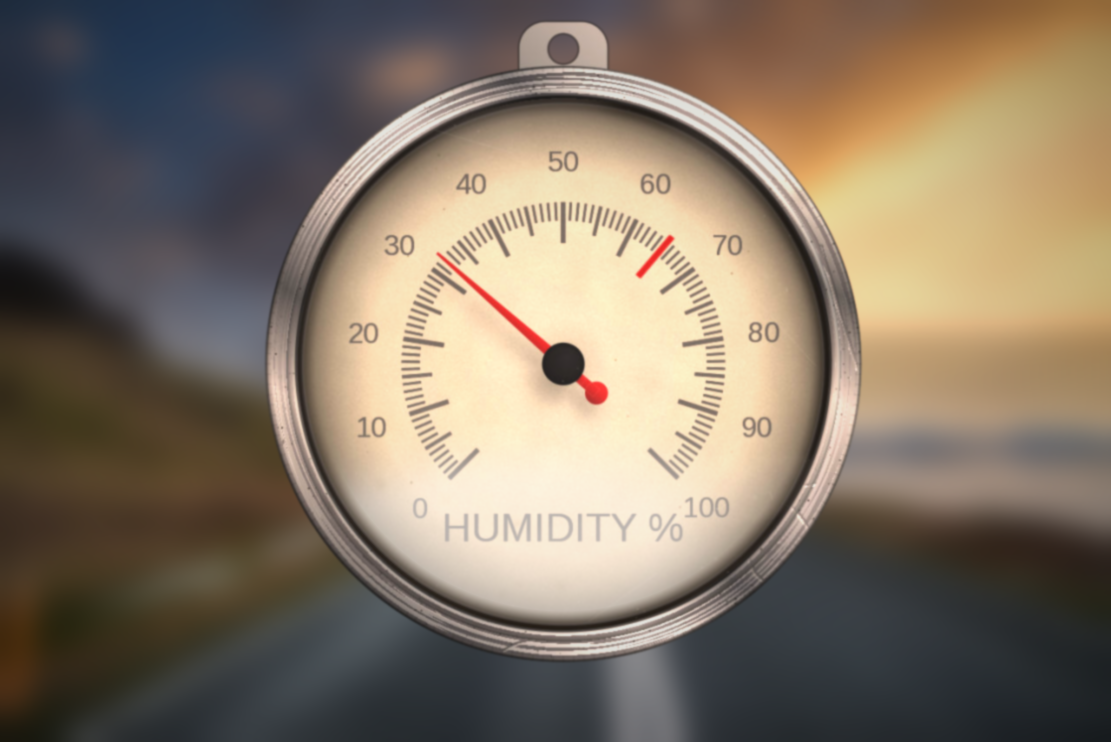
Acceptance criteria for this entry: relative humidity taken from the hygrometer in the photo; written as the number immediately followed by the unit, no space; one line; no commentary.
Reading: 32%
